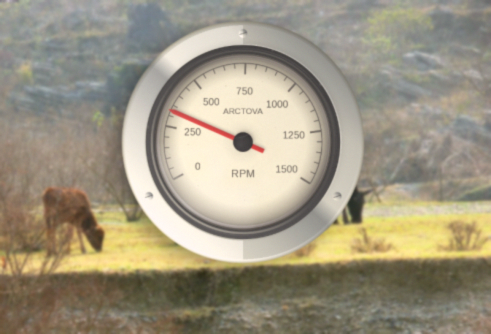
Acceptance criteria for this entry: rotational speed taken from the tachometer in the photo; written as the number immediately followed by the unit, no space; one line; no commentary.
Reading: 325rpm
